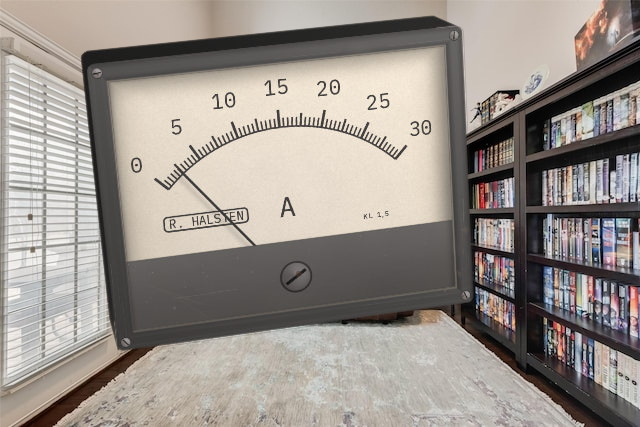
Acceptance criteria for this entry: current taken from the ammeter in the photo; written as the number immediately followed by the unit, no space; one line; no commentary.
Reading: 2.5A
